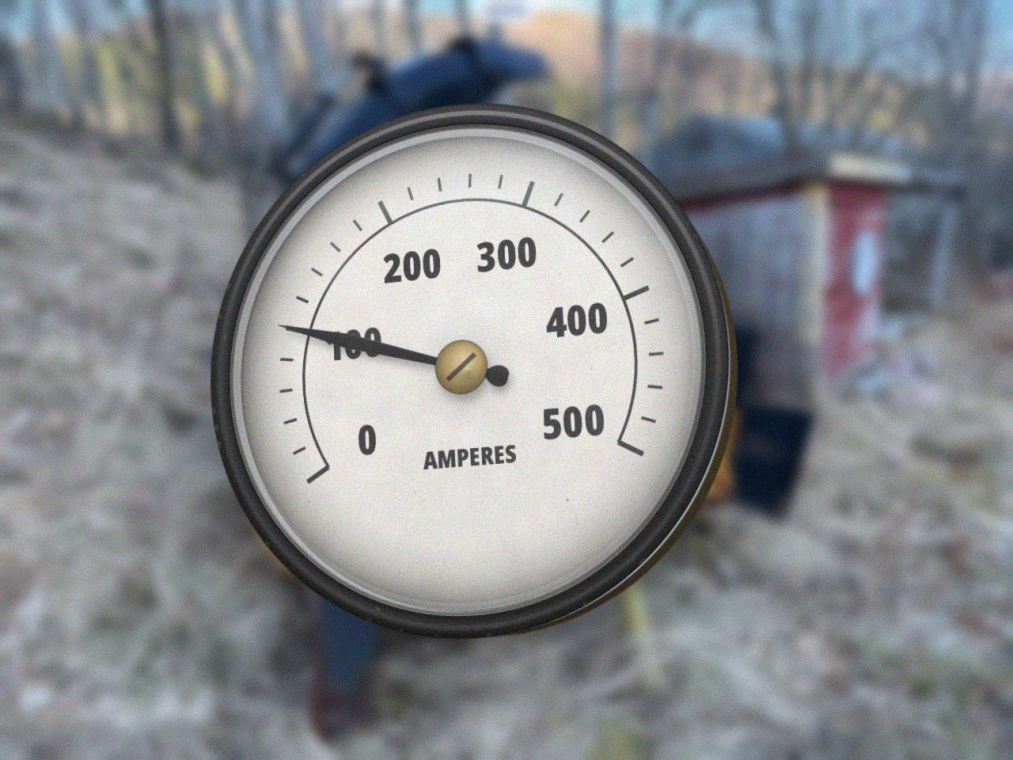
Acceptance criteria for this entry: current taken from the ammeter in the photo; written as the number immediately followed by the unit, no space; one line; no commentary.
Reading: 100A
